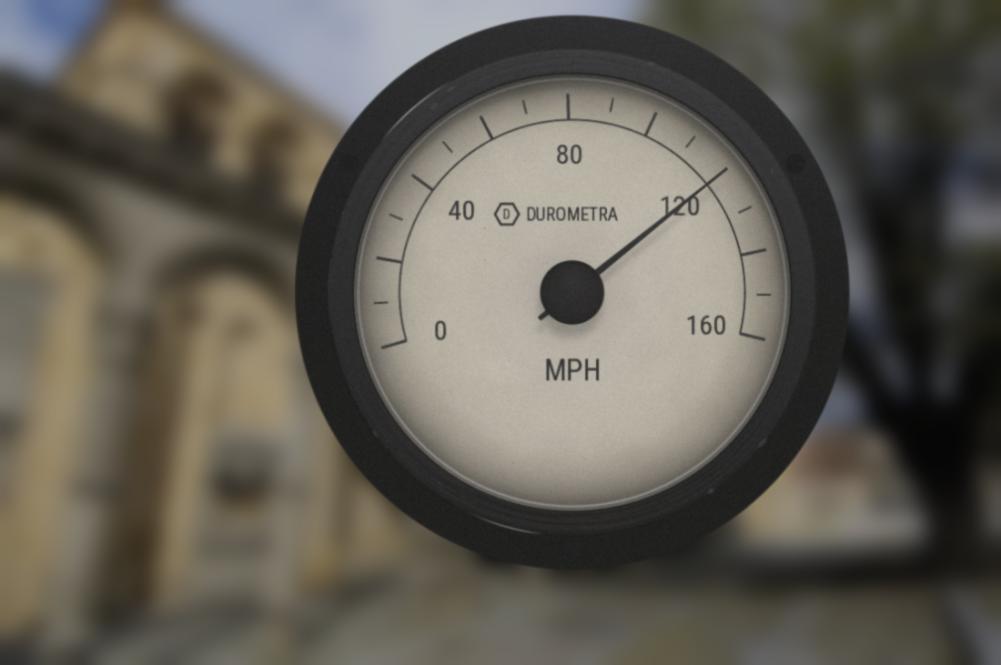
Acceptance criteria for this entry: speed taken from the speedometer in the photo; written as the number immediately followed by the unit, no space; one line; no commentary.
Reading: 120mph
